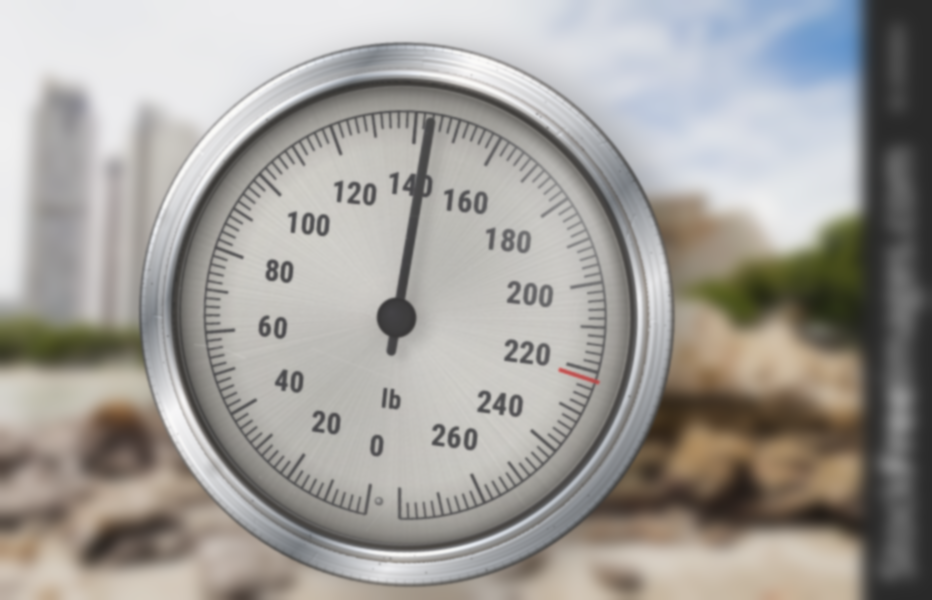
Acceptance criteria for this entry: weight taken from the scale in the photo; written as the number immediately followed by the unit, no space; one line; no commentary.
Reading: 144lb
